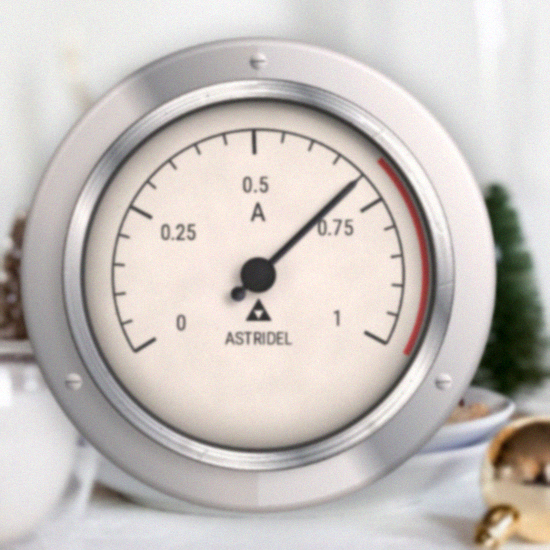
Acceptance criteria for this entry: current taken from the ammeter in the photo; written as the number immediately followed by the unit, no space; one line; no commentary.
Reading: 0.7A
